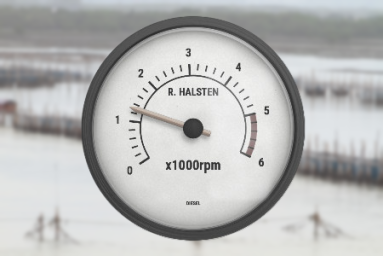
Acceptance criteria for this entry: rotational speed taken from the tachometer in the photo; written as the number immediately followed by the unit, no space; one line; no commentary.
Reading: 1300rpm
